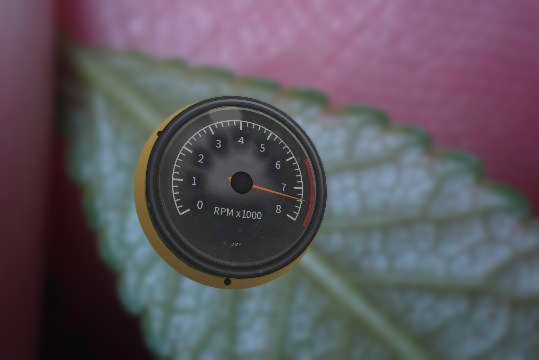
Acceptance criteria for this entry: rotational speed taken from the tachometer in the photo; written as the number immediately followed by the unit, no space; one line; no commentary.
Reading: 7400rpm
